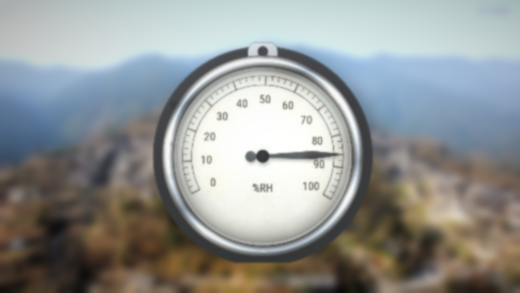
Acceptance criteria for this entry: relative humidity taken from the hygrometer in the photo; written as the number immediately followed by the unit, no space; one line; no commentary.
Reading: 86%
